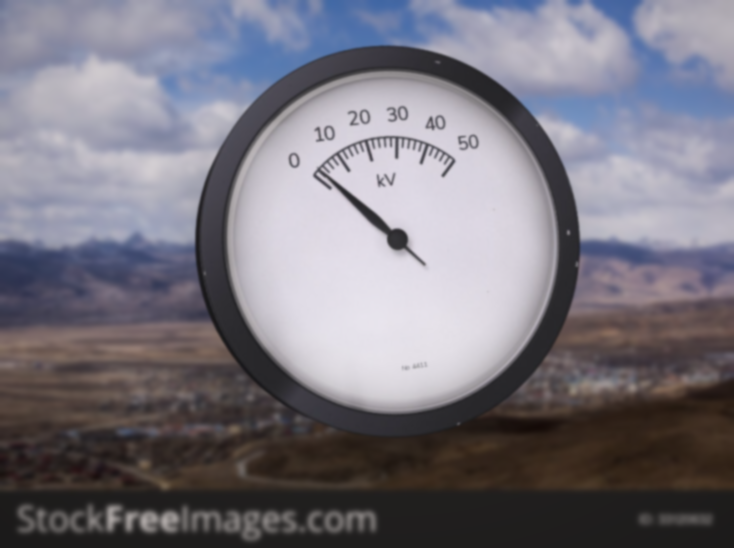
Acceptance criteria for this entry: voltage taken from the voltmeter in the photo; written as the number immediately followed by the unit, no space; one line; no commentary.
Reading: 2kV
